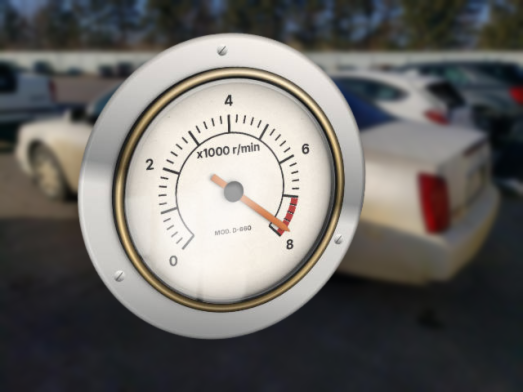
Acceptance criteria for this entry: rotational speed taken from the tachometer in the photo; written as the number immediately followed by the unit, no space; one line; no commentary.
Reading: 7800rpm
